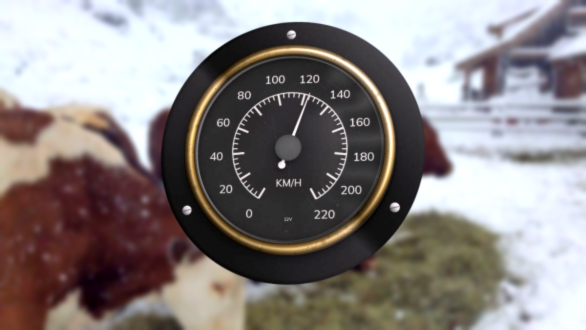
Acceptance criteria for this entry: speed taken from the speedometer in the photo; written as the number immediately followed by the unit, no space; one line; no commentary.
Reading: 124km/h
